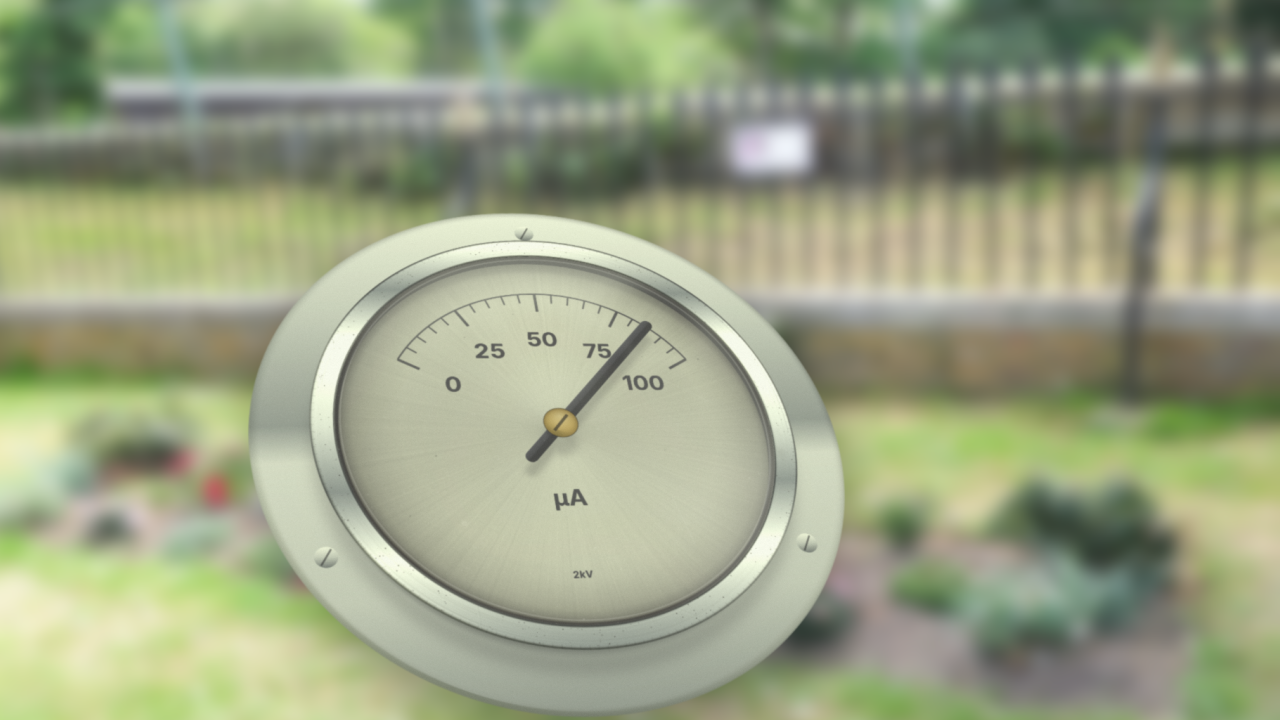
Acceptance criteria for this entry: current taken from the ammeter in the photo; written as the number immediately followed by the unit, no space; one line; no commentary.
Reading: 85µA
